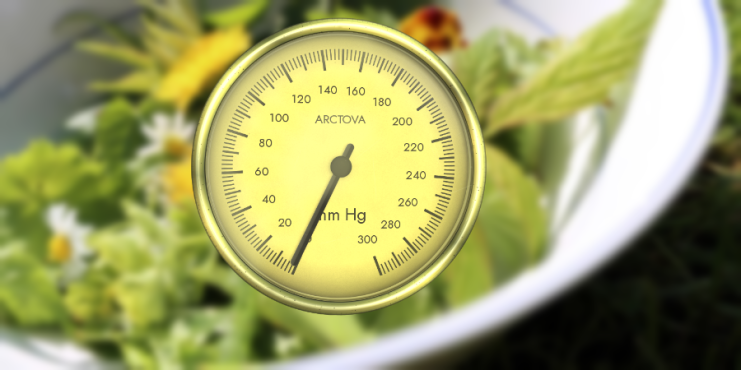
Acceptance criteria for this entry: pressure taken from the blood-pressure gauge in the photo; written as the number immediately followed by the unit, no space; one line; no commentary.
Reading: 2mmHg
